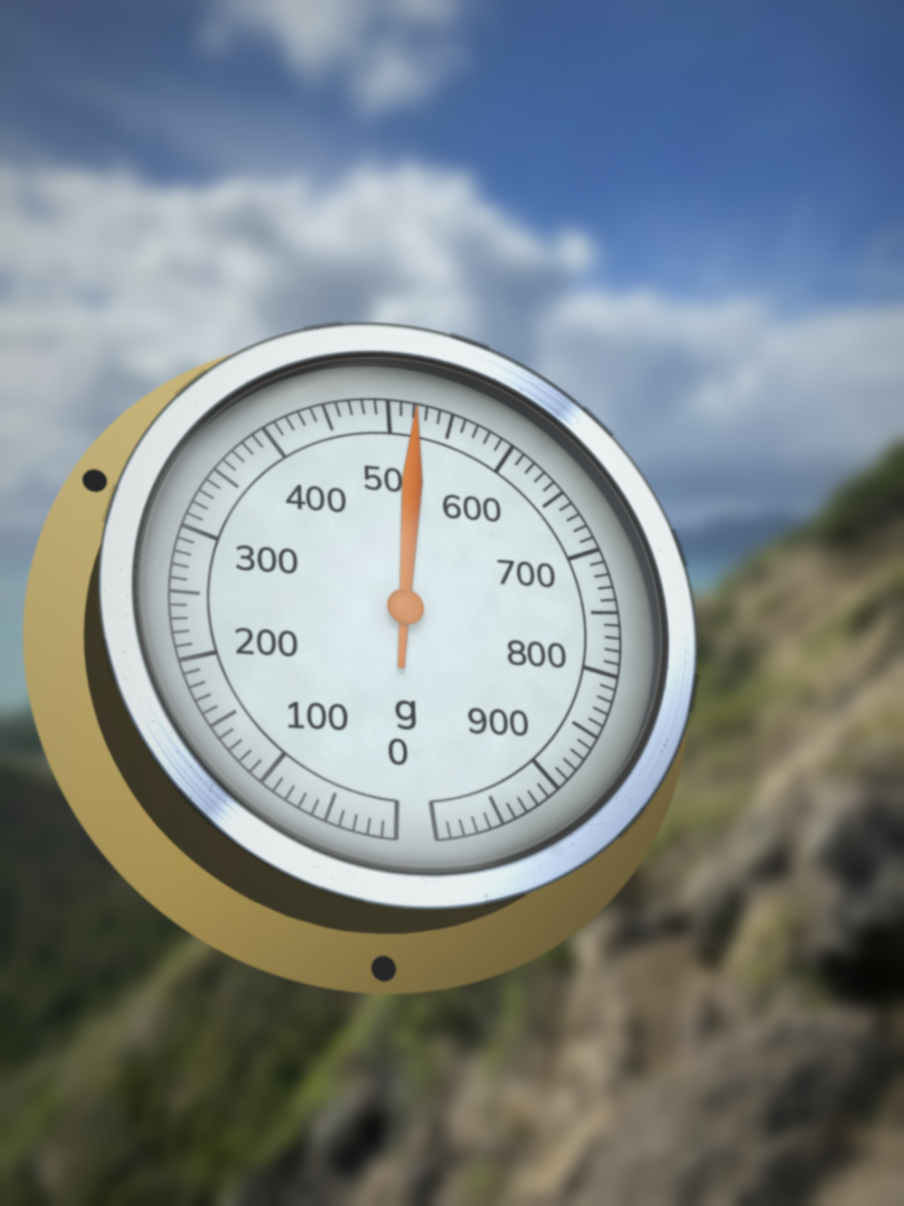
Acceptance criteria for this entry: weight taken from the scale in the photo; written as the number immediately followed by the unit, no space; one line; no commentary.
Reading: 520g
